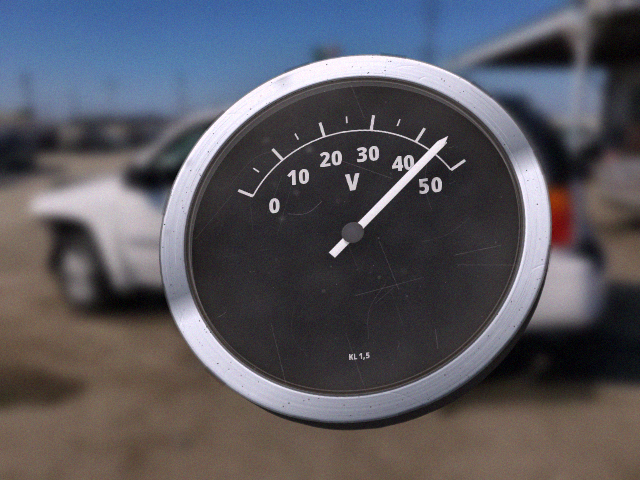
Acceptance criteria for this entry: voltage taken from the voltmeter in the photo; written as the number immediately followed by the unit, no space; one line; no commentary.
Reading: 45V
